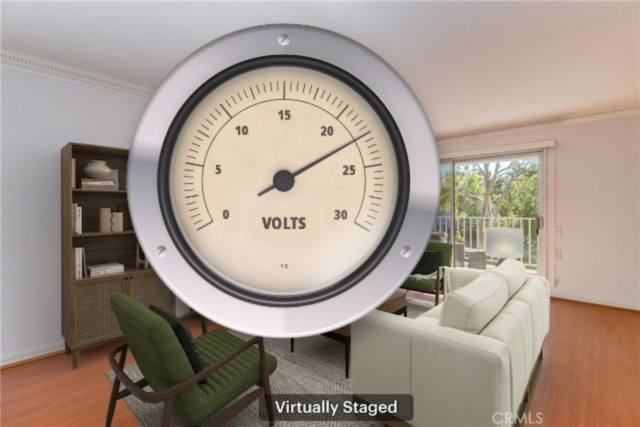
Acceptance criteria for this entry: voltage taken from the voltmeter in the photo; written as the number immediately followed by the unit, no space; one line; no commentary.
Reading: 22.5V
